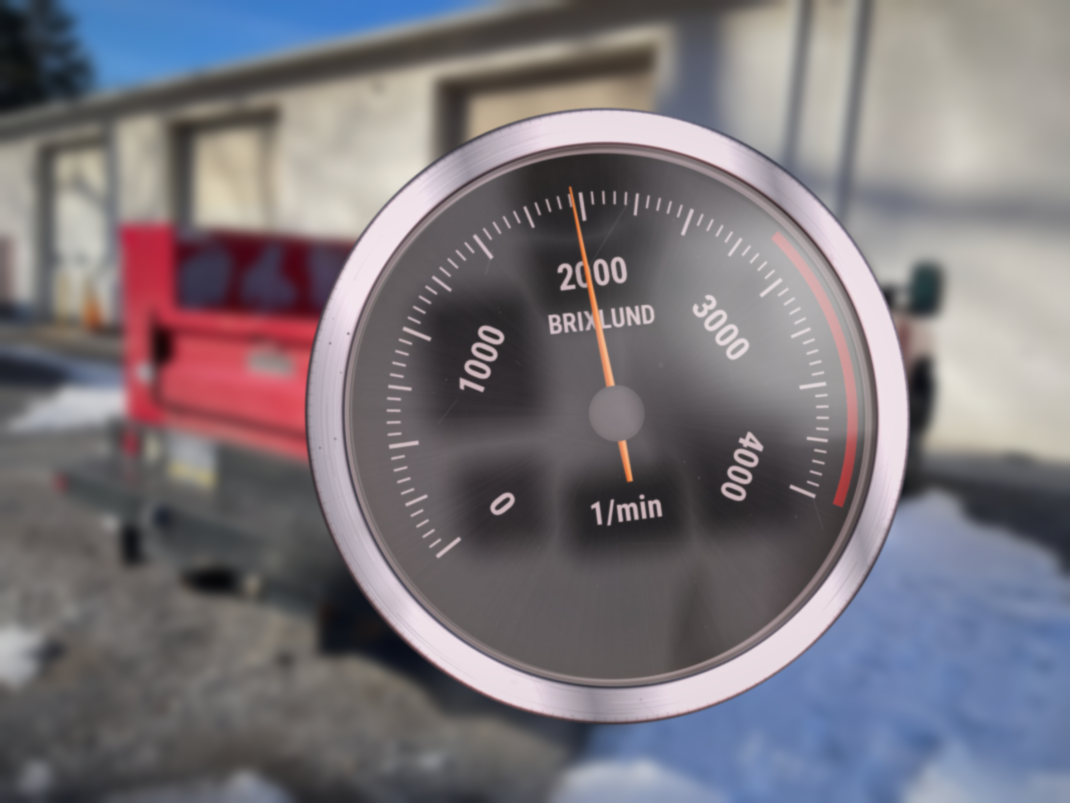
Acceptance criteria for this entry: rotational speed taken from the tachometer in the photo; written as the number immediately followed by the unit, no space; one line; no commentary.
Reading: 1950rpm
